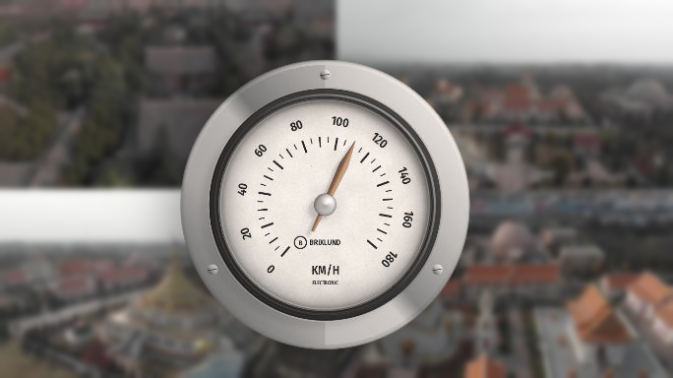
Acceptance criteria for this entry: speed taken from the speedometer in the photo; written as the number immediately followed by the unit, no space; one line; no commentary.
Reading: 110km/h
